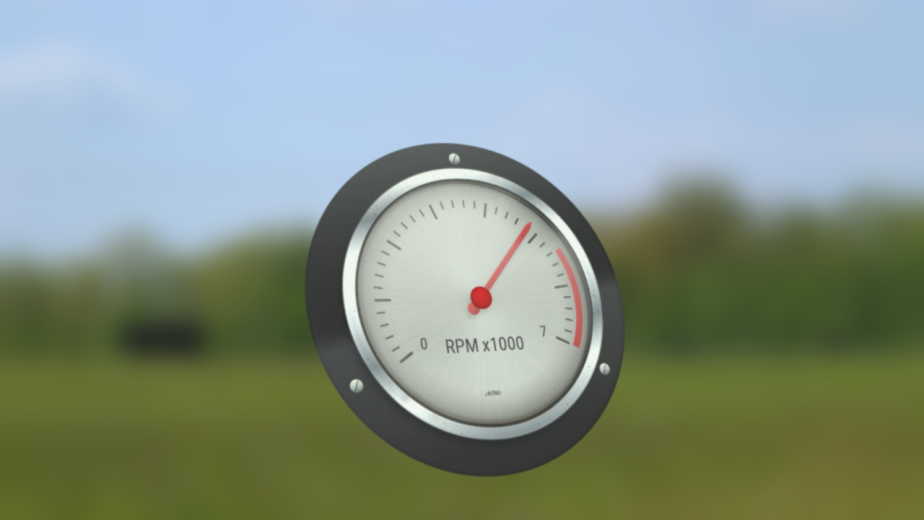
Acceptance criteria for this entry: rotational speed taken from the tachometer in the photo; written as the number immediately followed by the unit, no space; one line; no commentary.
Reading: 4800rpm
